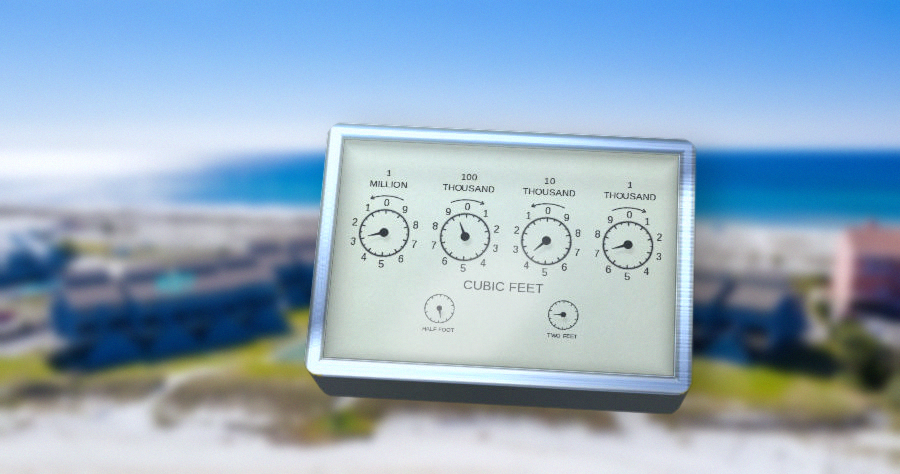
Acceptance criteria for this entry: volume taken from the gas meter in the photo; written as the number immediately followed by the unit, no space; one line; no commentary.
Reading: 293700ft³
